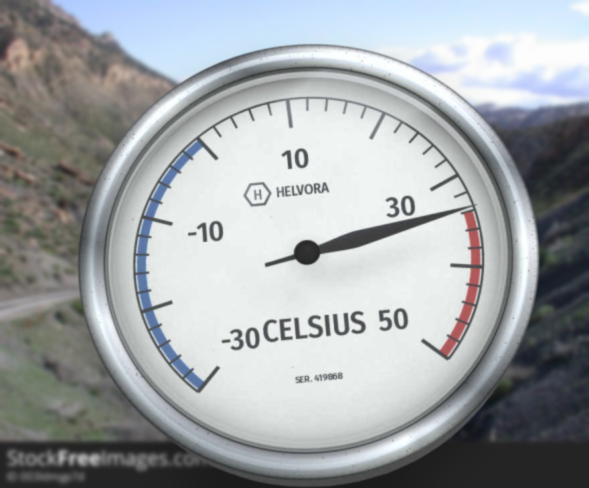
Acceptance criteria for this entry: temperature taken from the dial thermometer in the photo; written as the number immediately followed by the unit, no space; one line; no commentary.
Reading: 34°C
